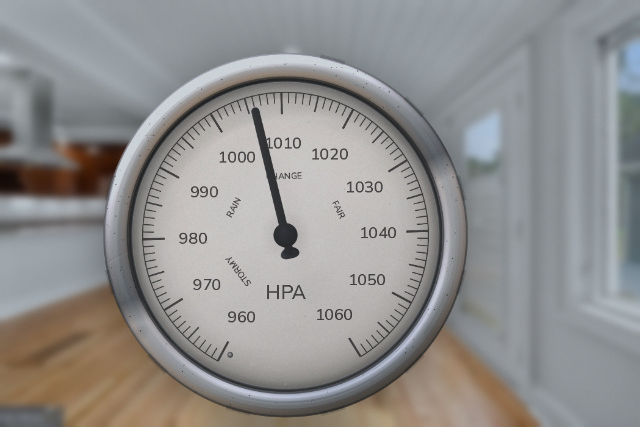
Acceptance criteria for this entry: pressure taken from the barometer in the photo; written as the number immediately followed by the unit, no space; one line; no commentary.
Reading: 1006hPa
